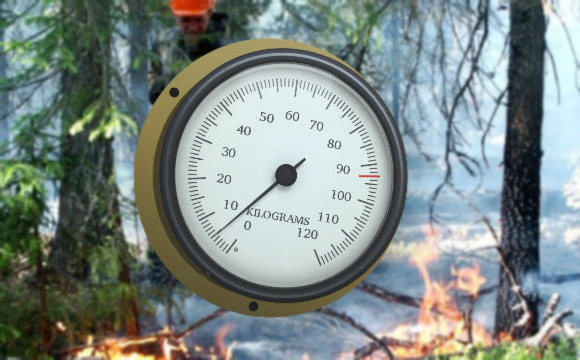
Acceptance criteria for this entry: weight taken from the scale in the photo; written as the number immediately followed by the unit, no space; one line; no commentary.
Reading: 5kg
